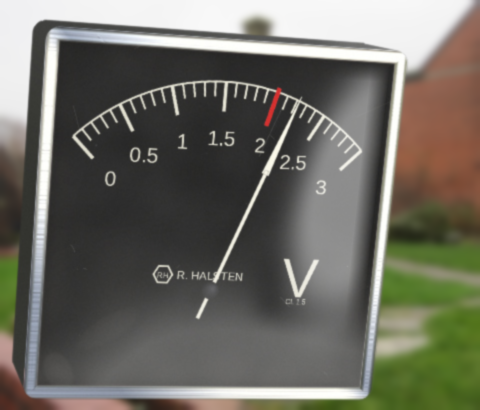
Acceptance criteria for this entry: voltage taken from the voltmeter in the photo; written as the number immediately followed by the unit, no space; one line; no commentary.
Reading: 2.2V
